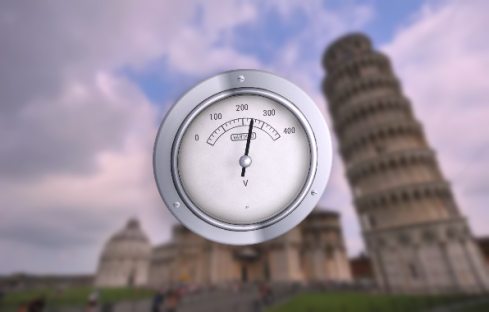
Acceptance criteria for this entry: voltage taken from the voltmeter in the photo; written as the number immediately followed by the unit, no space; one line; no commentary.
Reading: 240V
